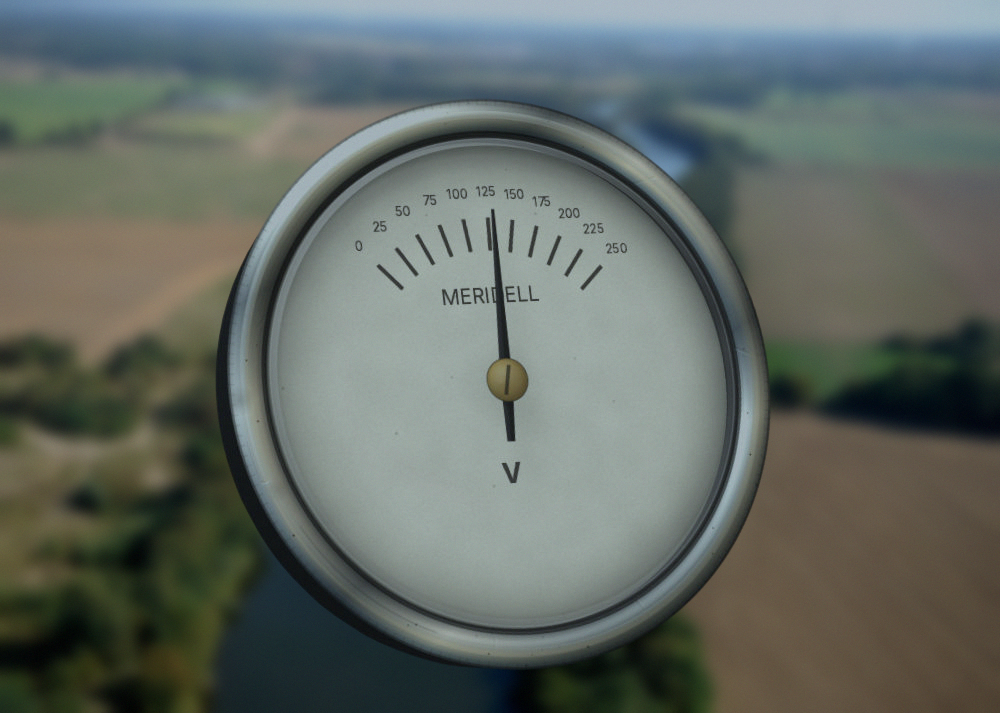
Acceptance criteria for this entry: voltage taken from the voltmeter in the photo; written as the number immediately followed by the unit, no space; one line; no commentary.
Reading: 125V
